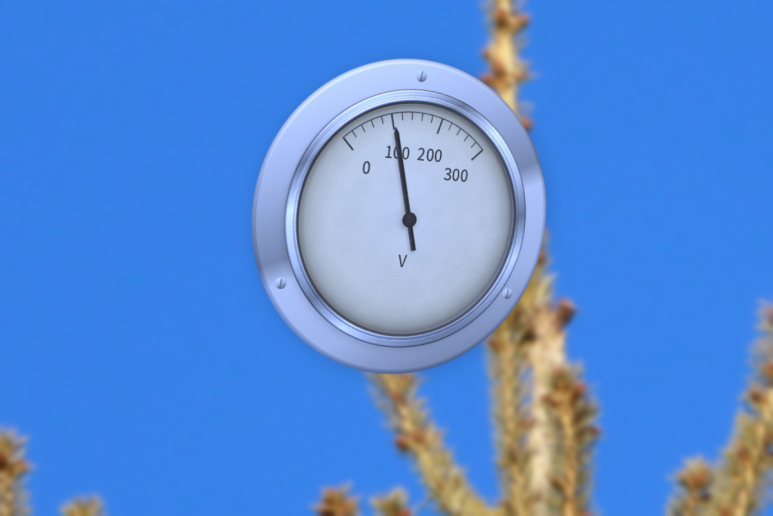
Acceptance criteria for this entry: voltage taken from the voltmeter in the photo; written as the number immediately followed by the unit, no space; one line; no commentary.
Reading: 100V
